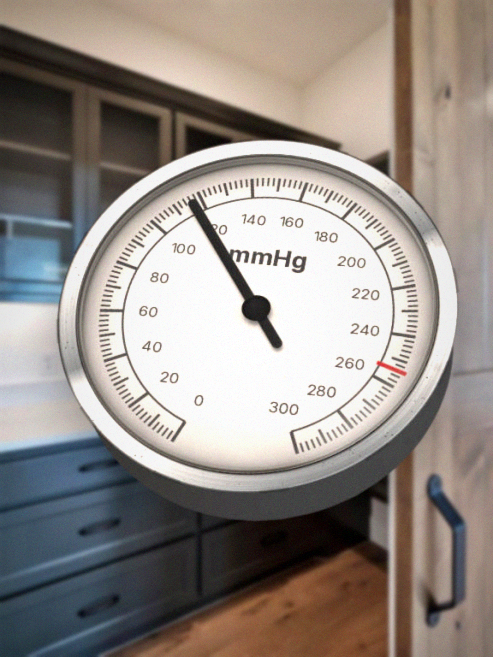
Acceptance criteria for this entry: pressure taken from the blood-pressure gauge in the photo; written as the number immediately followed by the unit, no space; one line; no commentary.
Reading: 116mmHg
